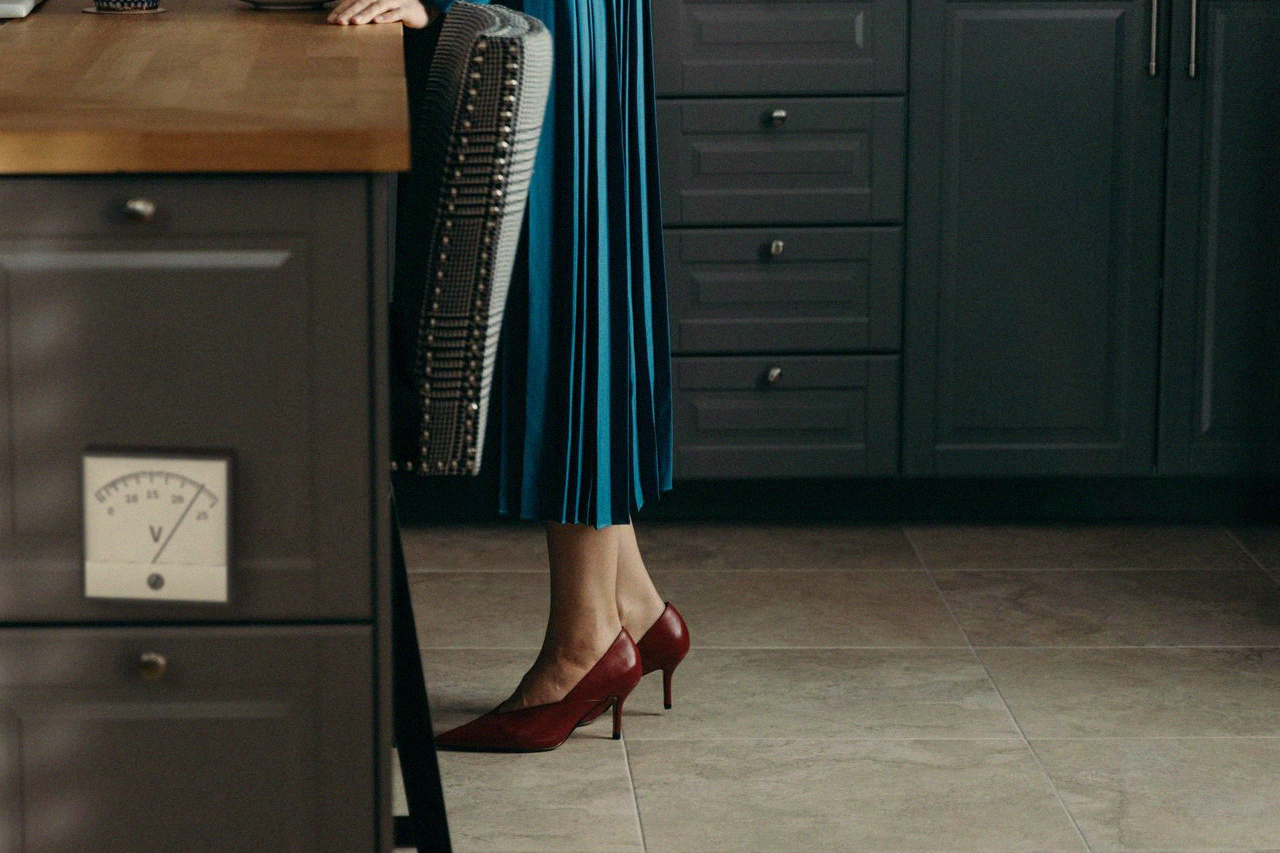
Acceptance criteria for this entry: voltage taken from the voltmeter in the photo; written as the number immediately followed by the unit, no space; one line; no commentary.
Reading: 22.5V
